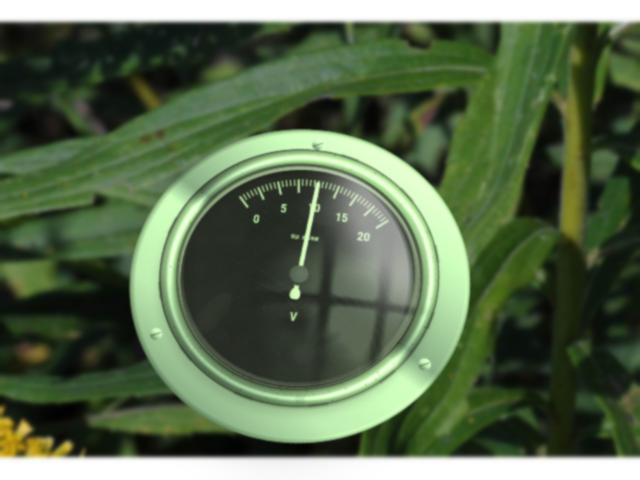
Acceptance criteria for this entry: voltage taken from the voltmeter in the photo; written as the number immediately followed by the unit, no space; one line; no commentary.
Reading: 10V
